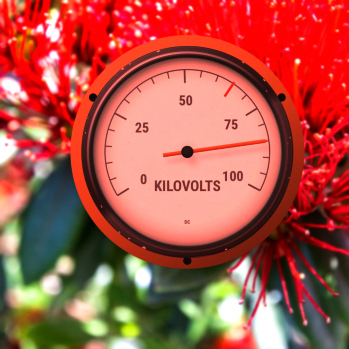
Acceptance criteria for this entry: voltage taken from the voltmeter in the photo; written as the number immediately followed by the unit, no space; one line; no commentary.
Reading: 85kV
